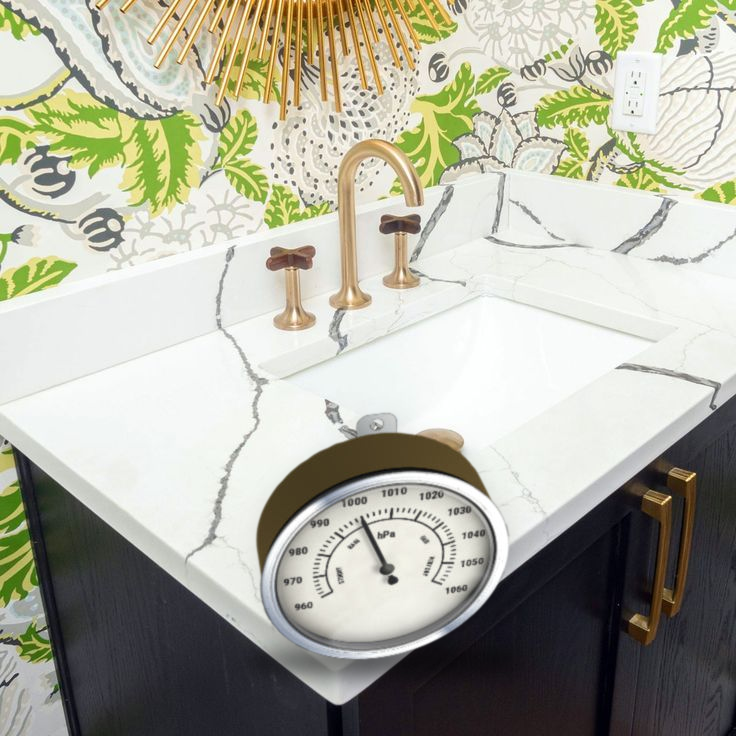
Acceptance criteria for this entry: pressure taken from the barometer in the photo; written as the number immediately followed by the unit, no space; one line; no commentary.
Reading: 1000hPa
